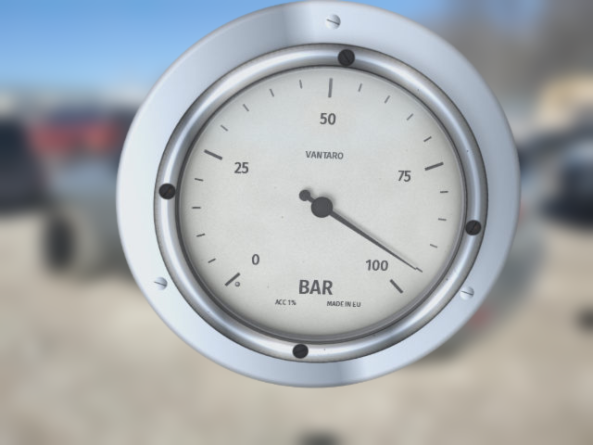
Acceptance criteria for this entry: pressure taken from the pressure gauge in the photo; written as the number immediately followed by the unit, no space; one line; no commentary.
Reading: 95bar
